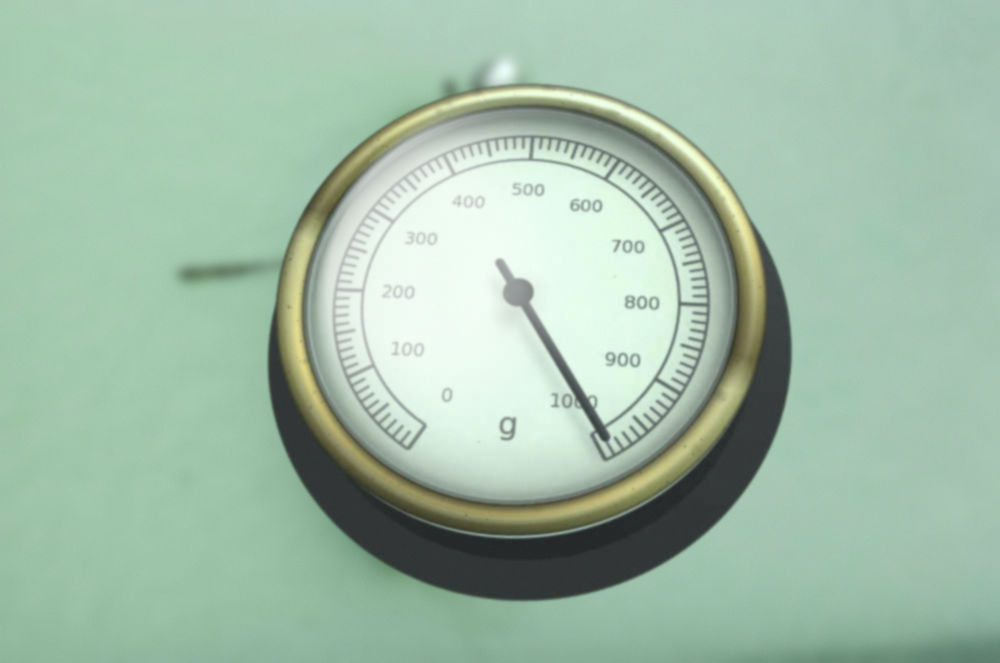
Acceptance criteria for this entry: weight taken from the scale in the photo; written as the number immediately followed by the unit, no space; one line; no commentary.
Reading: 990g
